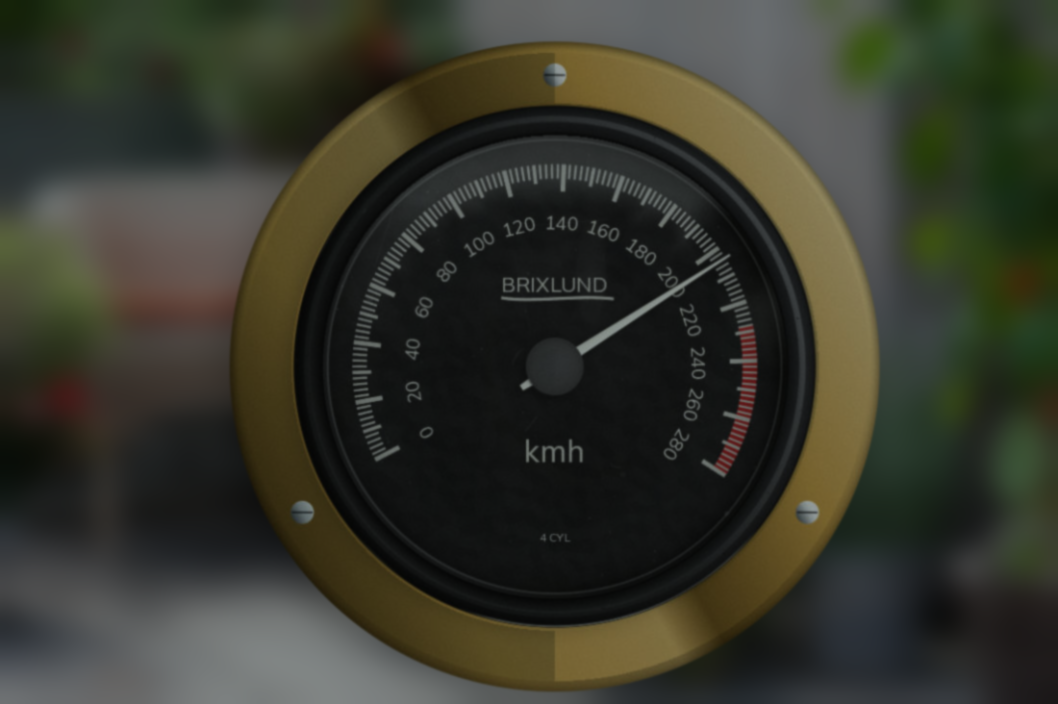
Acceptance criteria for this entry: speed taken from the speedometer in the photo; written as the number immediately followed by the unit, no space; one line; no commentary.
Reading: 204km/h
